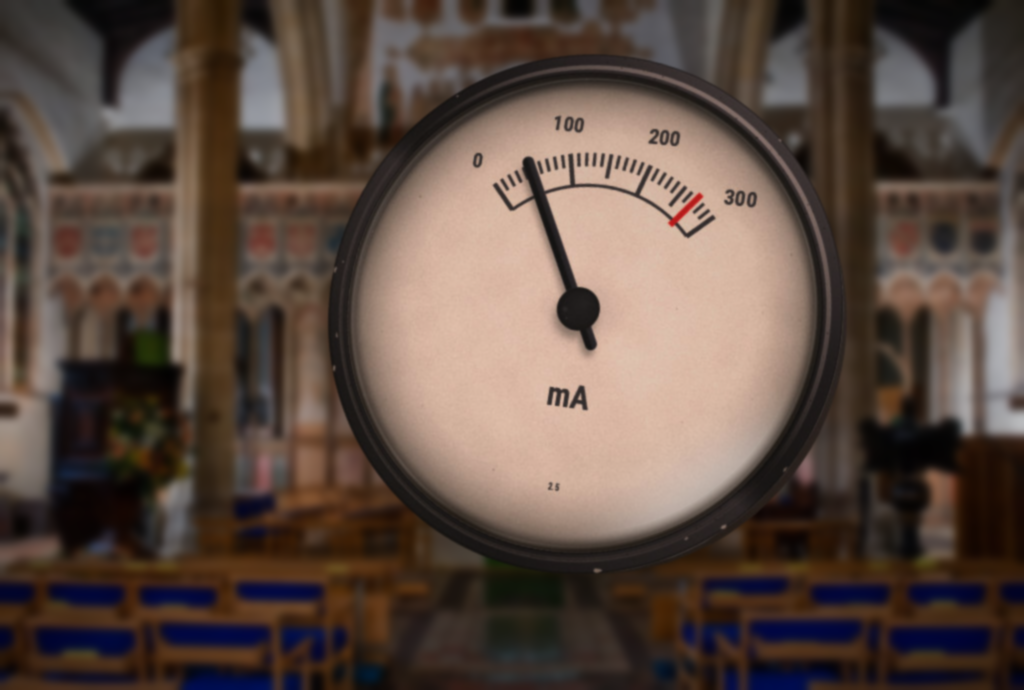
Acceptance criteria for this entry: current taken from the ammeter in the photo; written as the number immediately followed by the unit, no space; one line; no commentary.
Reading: 50mA
